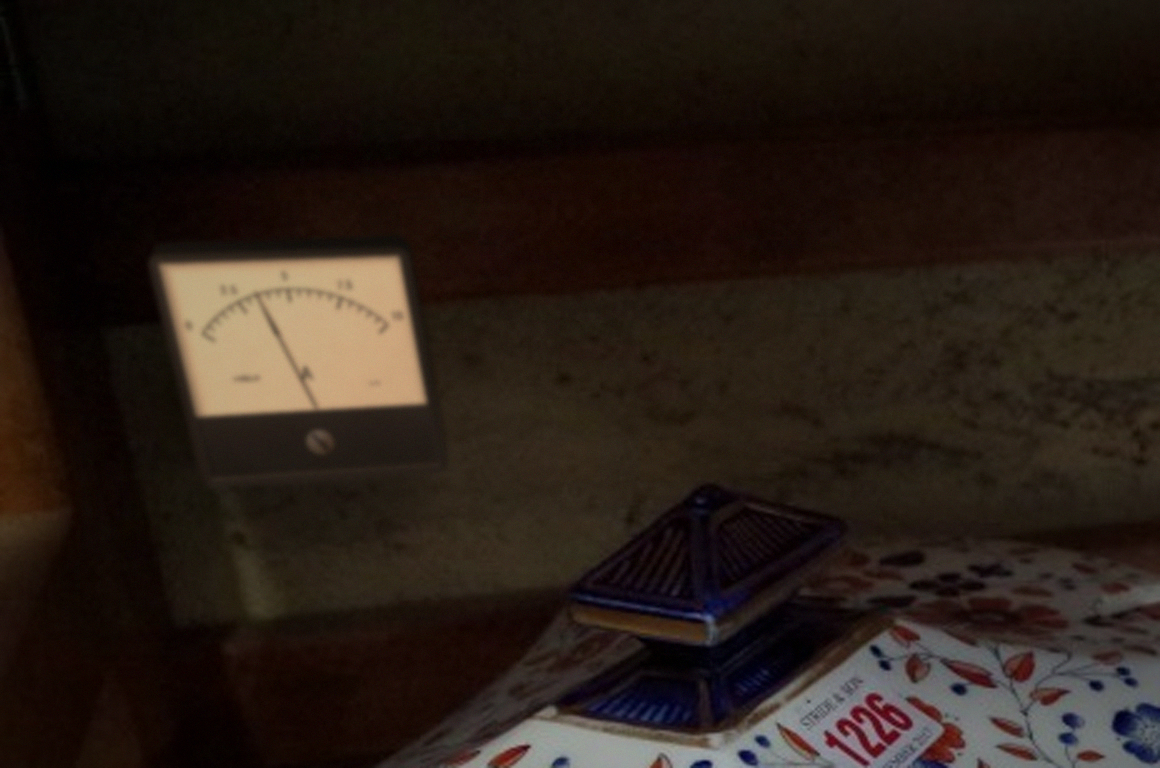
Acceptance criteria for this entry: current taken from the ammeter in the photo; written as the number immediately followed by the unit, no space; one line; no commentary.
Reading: 3.5A
